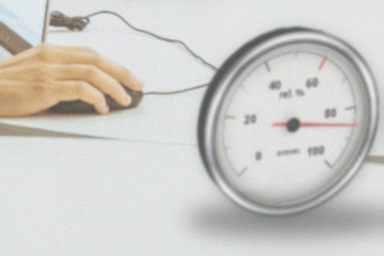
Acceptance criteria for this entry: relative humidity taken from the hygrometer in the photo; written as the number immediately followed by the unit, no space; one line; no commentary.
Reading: 85%
